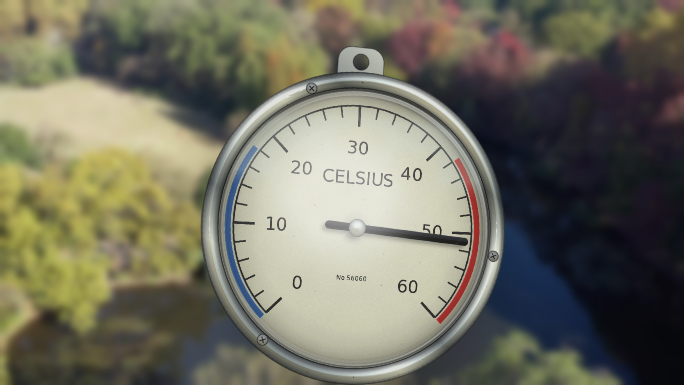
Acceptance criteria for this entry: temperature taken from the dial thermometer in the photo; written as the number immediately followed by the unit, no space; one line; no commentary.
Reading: 51°C
